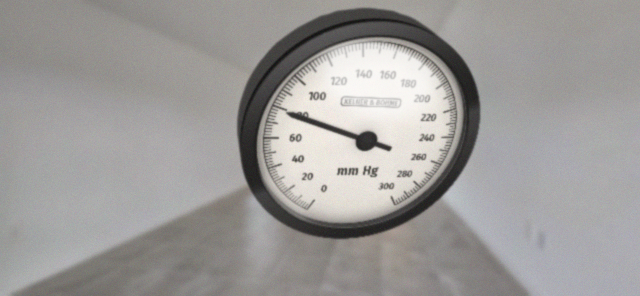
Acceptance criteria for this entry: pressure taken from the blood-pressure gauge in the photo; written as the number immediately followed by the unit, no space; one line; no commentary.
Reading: 80mmHg
